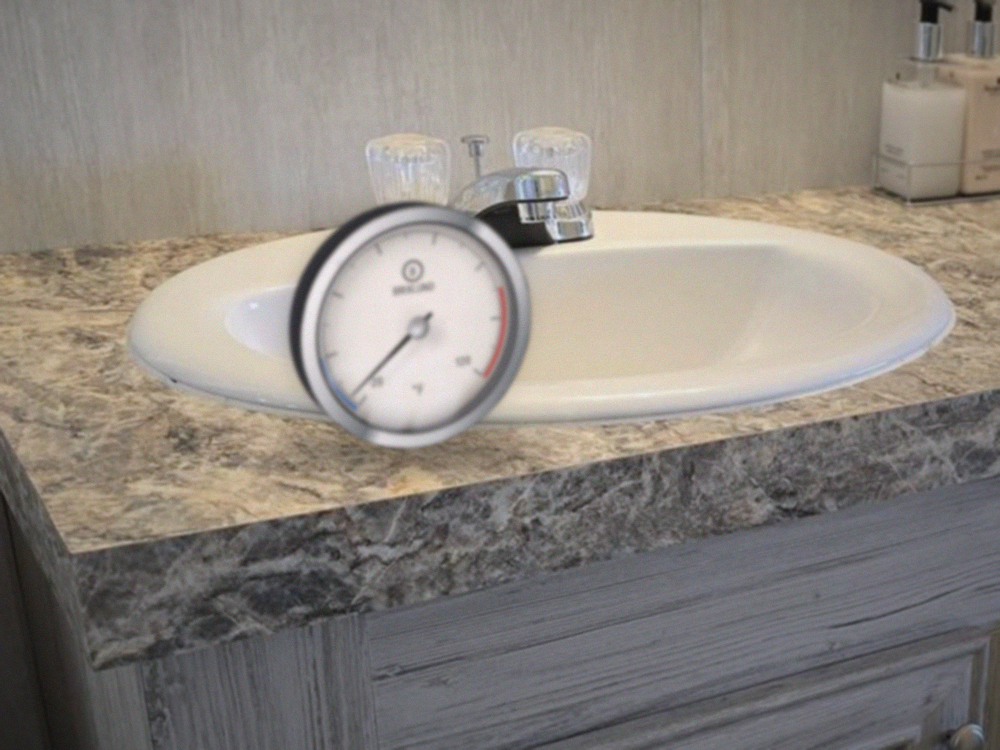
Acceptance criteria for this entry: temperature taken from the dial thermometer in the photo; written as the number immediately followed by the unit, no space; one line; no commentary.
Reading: -15°F
